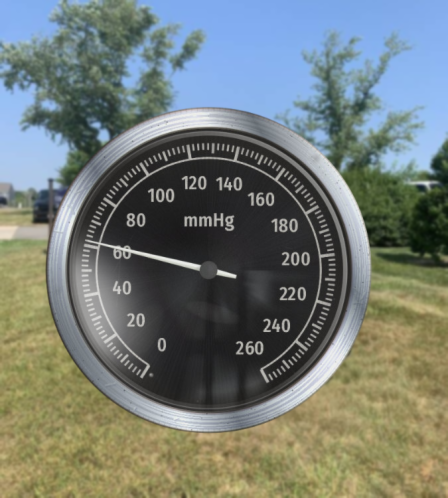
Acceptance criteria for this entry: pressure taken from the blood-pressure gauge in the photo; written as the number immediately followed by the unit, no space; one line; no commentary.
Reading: 62mmHg
